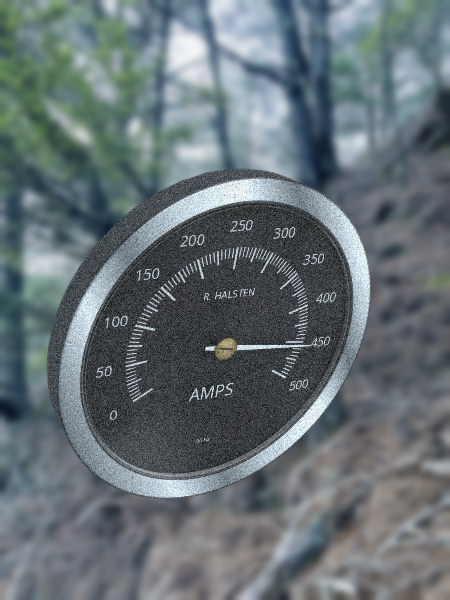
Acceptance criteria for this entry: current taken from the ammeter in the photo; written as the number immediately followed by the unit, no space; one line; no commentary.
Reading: 450A
